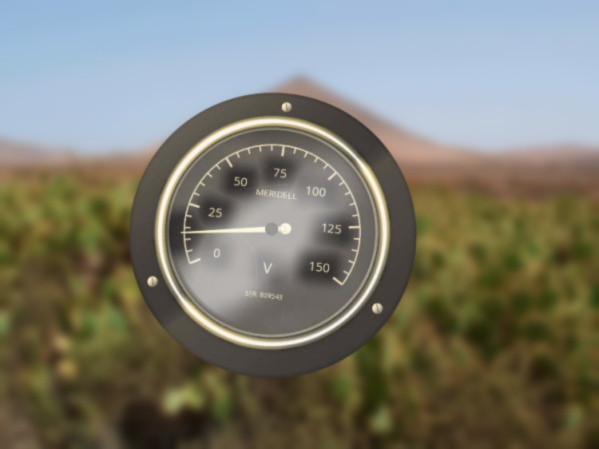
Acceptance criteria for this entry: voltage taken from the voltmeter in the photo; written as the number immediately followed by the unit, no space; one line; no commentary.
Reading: 12.5V
